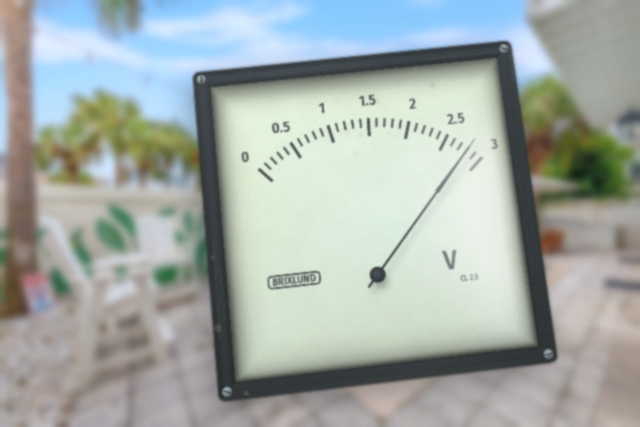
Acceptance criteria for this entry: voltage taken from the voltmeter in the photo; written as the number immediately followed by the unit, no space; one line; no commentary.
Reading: 2.8V
